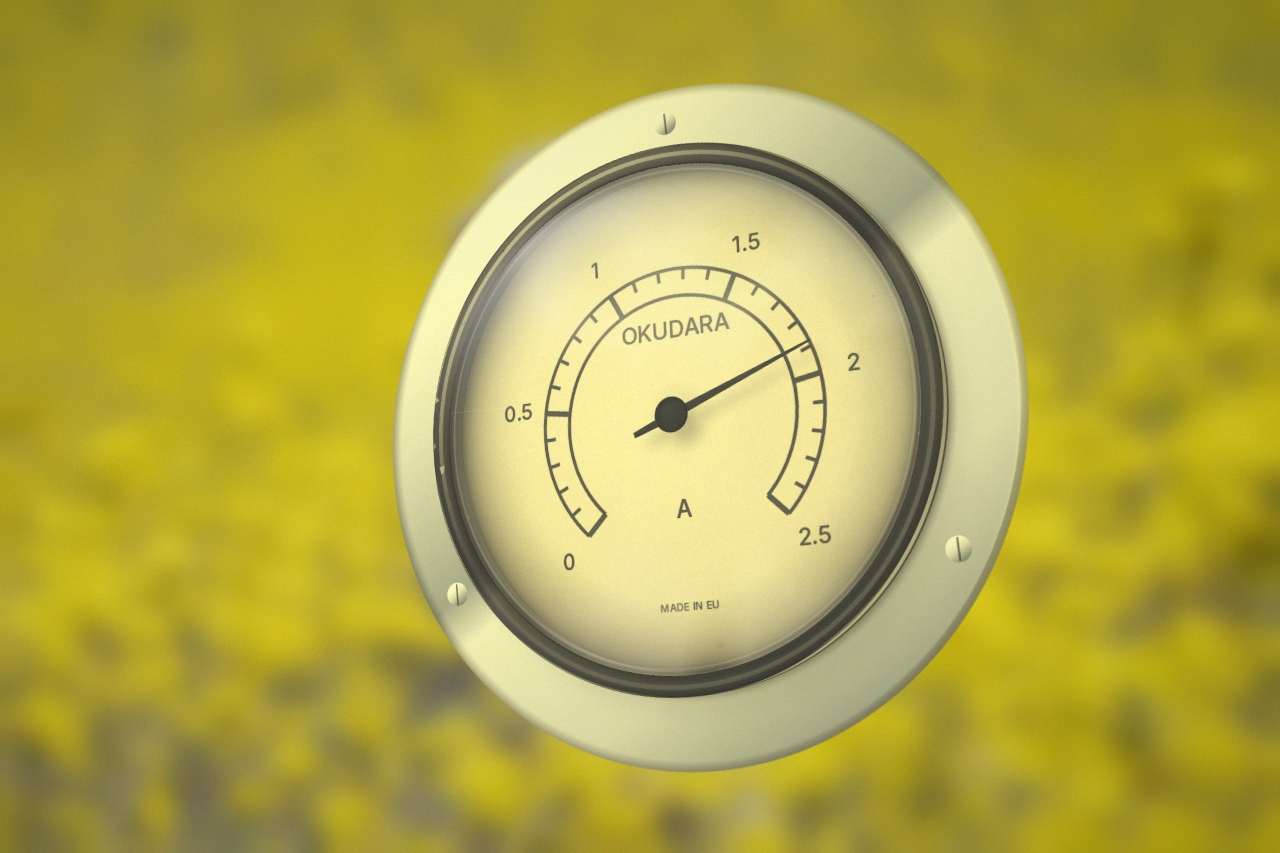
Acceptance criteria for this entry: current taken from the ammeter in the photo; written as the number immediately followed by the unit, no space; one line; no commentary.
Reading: 1.9A
